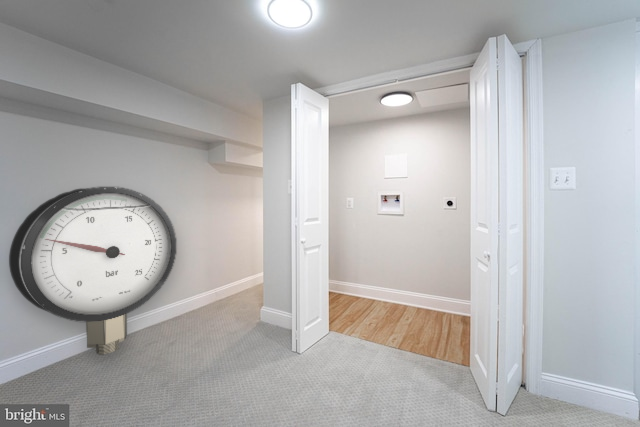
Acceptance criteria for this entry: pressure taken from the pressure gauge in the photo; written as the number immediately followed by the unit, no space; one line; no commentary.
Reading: 6bar
